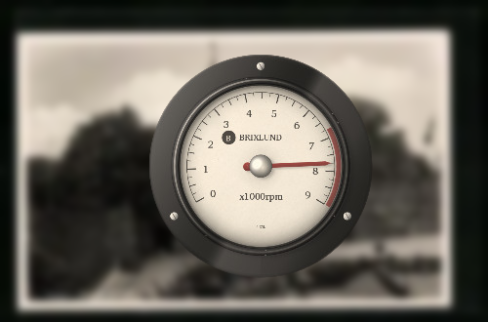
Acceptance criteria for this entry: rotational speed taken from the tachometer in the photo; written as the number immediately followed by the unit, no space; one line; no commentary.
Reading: 7750rpm
